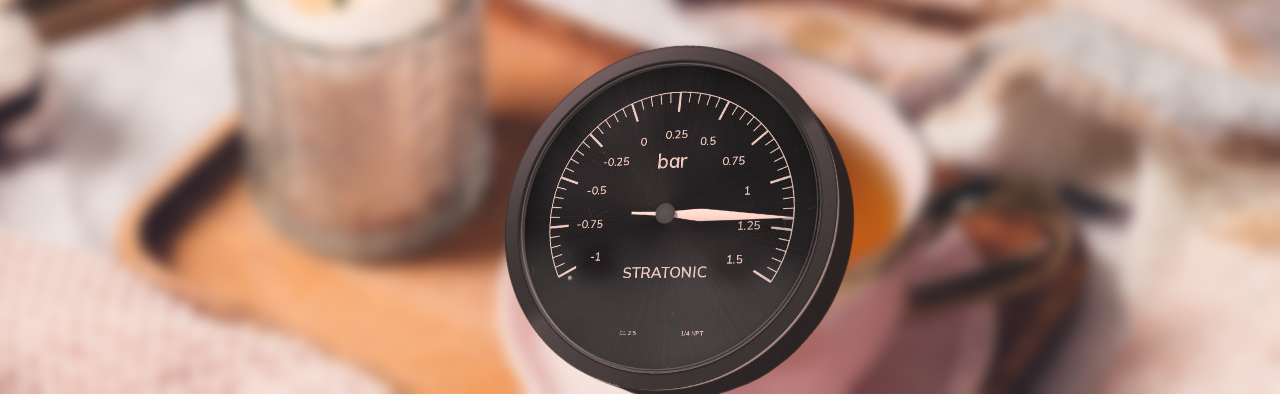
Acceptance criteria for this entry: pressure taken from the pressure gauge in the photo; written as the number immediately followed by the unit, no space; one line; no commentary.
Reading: 1.2bar
